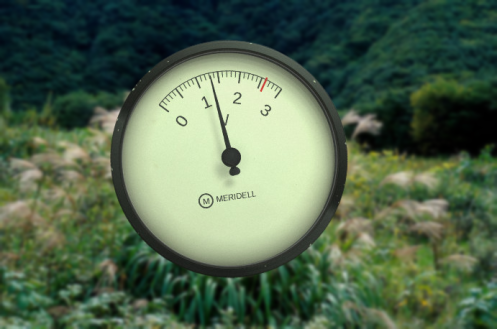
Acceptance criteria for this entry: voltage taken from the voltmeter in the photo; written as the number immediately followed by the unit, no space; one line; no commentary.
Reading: 1.3V
